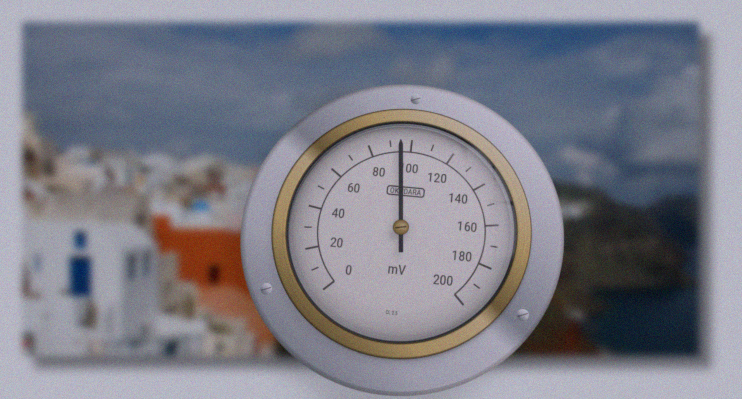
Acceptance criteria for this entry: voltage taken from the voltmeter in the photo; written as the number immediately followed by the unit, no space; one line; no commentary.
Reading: 95mV
